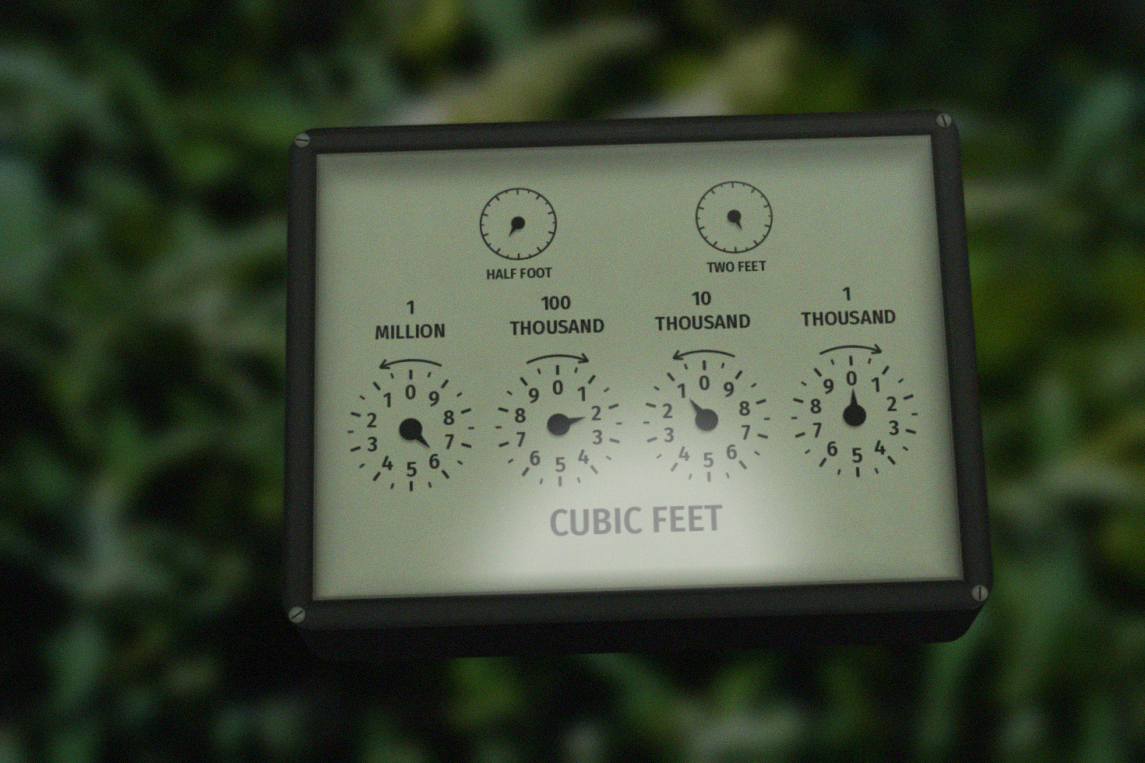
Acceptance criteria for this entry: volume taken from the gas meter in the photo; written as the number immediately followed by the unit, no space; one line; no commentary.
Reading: 621000ft³
